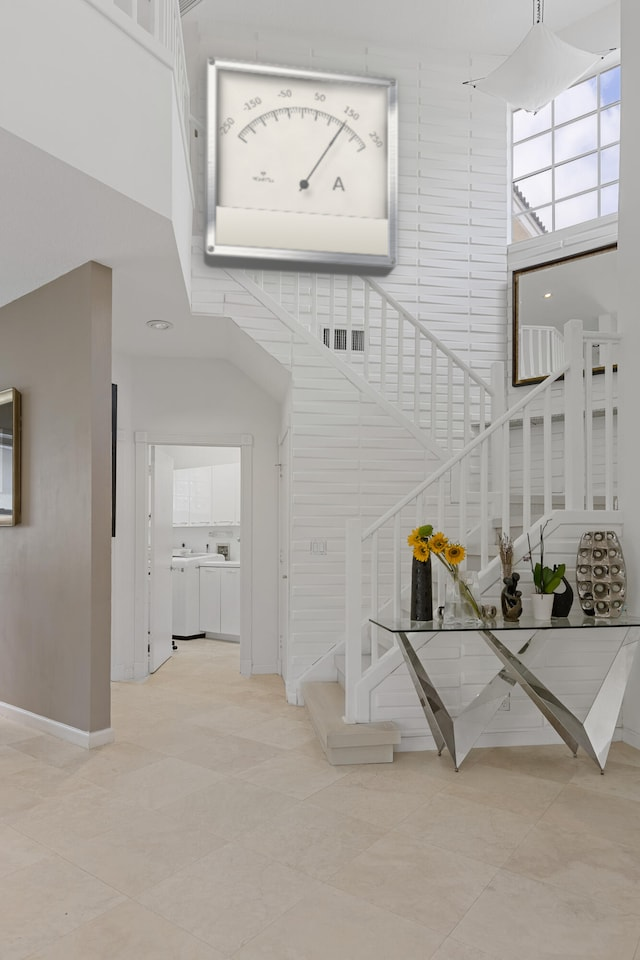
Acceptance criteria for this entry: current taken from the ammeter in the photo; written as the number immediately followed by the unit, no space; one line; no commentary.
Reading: 150A
